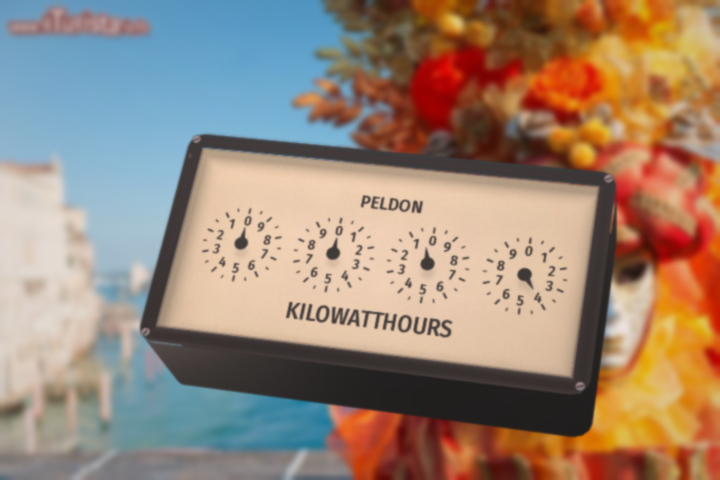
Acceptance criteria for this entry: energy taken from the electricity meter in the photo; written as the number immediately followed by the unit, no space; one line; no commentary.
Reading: 4kWh
